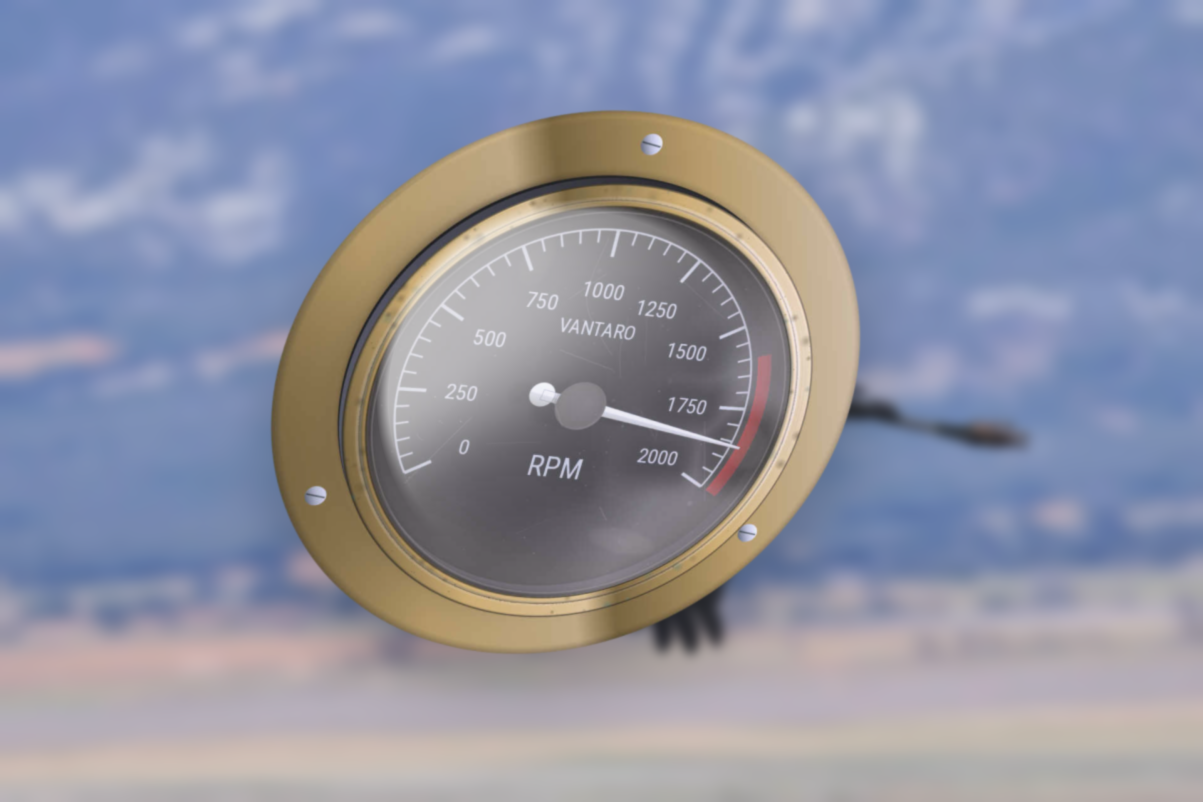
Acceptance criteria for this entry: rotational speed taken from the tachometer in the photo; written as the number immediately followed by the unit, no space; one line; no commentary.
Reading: 1850rpm
